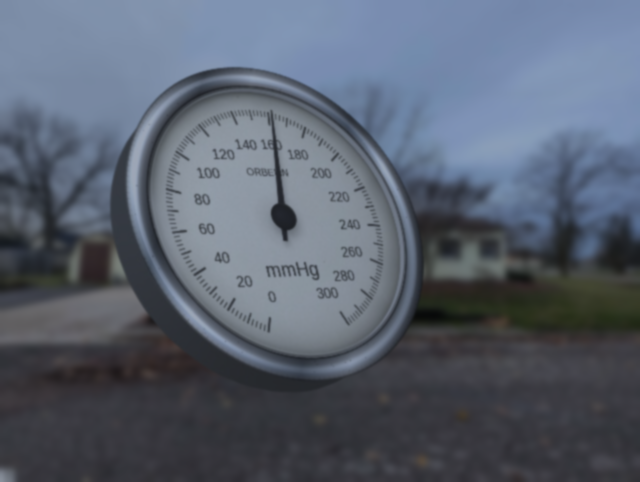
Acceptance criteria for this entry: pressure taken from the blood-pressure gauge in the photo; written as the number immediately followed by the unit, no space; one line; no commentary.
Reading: 160mmHg
